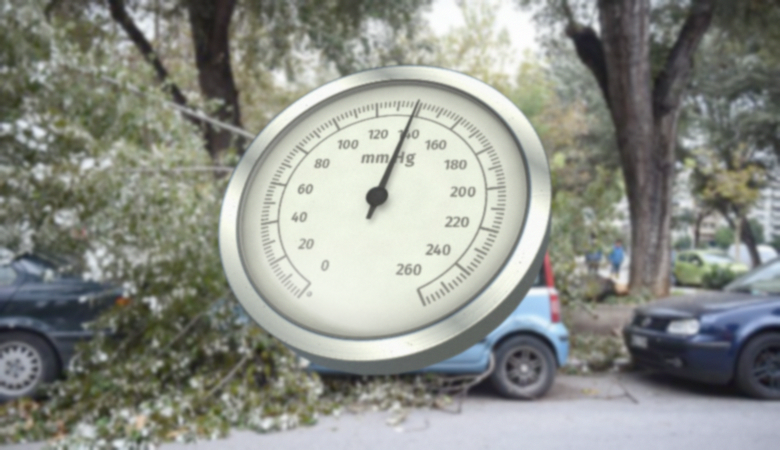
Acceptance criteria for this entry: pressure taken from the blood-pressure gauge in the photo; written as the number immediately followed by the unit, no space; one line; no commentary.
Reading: 140mmHg
